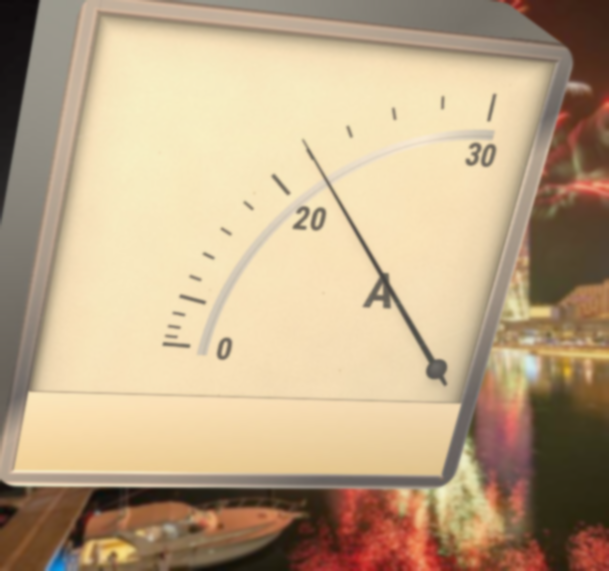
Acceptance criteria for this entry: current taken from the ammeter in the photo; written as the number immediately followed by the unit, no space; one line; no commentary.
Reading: 22A
